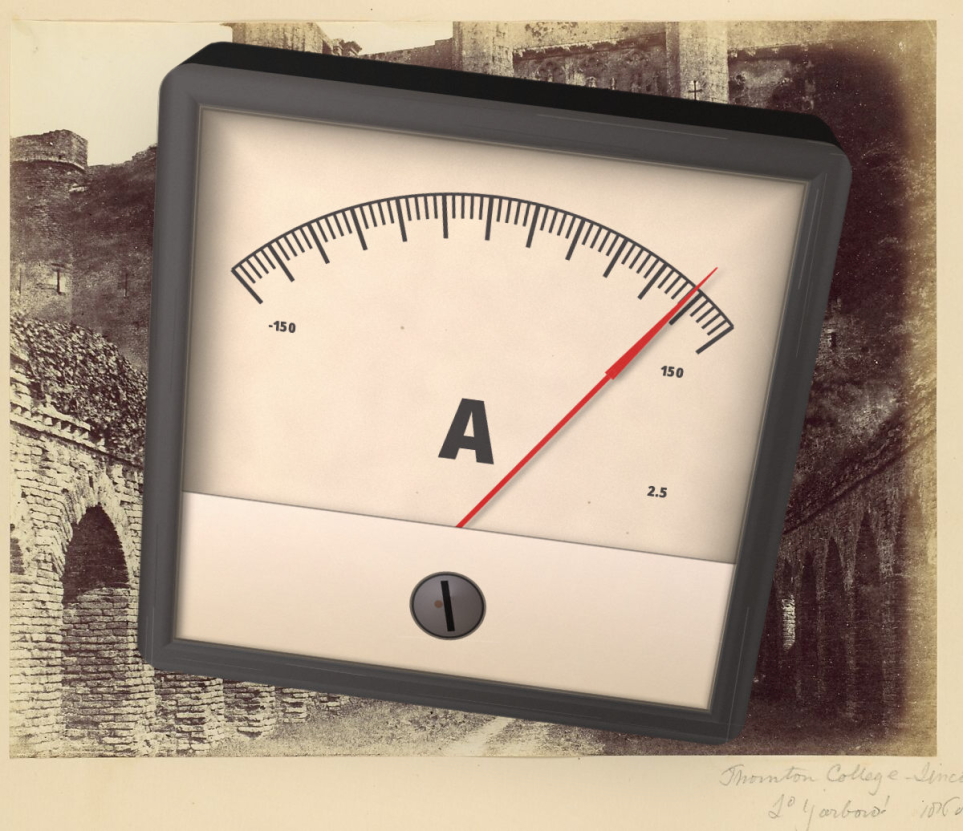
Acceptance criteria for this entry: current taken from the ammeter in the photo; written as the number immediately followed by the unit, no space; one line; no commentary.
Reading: 120A
